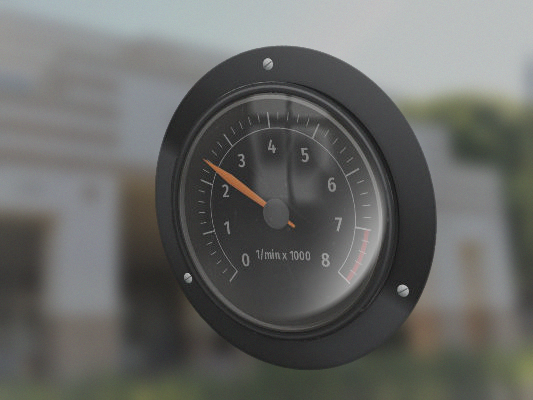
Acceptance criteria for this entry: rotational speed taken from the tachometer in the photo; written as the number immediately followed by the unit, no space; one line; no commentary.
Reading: 2400rpm
